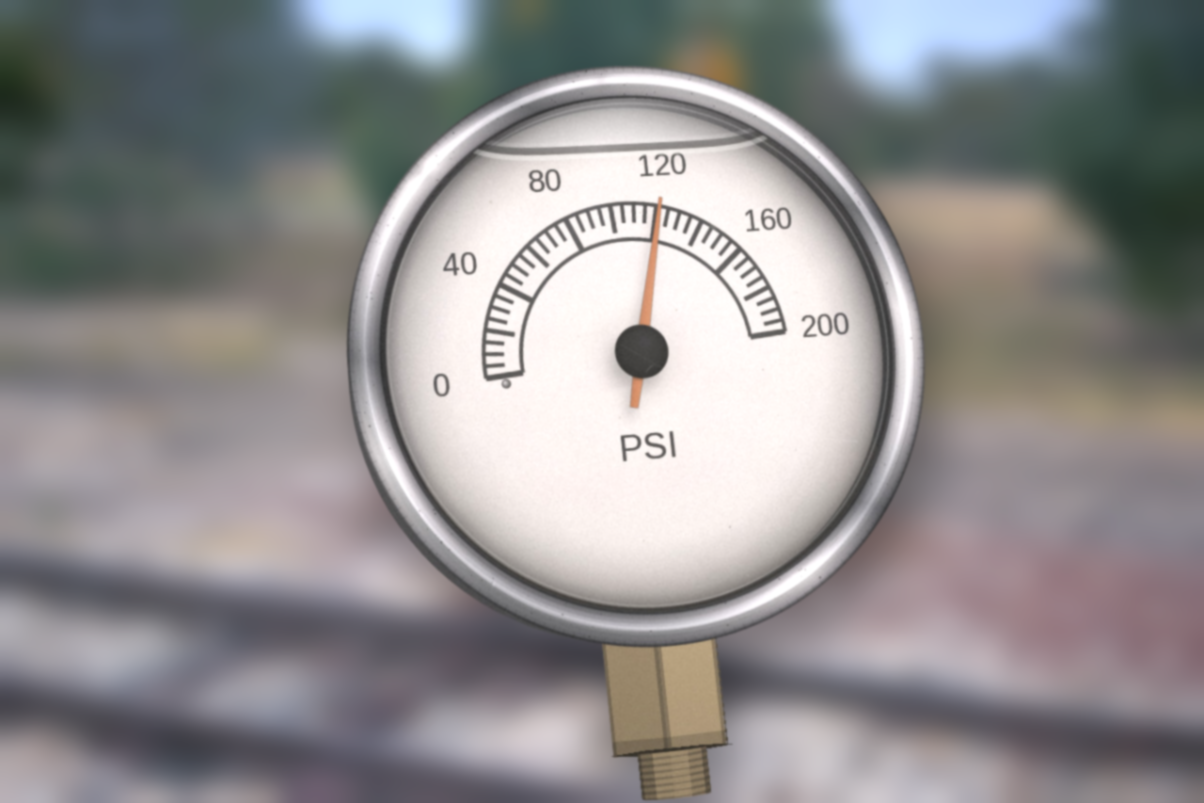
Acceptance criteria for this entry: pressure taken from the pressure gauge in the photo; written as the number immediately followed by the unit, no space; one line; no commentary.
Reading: 120psi
